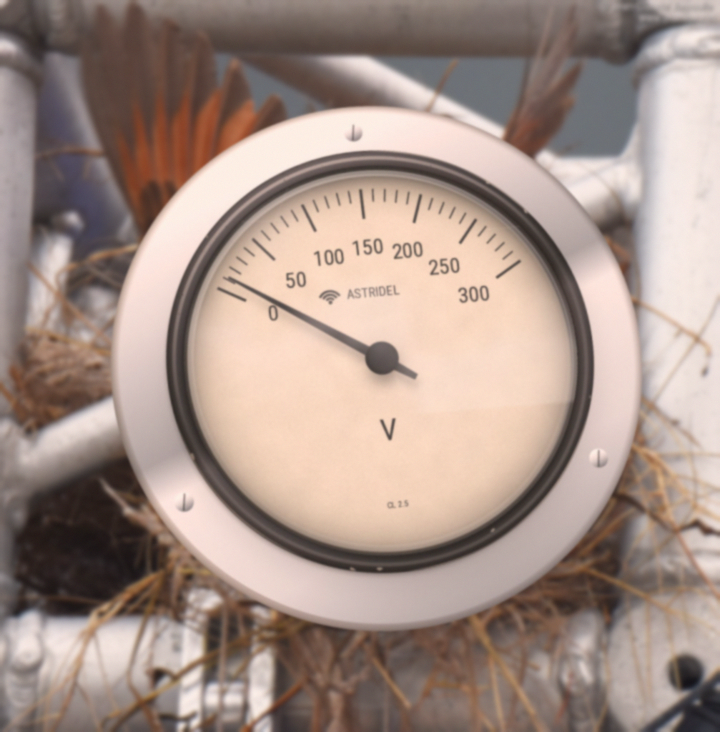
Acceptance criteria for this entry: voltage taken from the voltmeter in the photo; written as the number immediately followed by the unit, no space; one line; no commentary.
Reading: 10V
